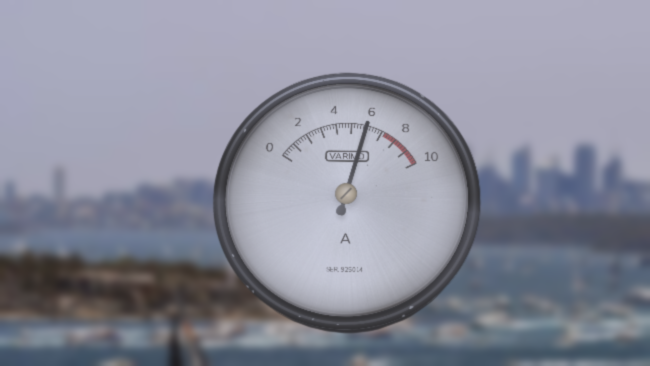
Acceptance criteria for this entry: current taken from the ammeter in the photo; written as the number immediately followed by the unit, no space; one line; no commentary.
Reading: 6A
